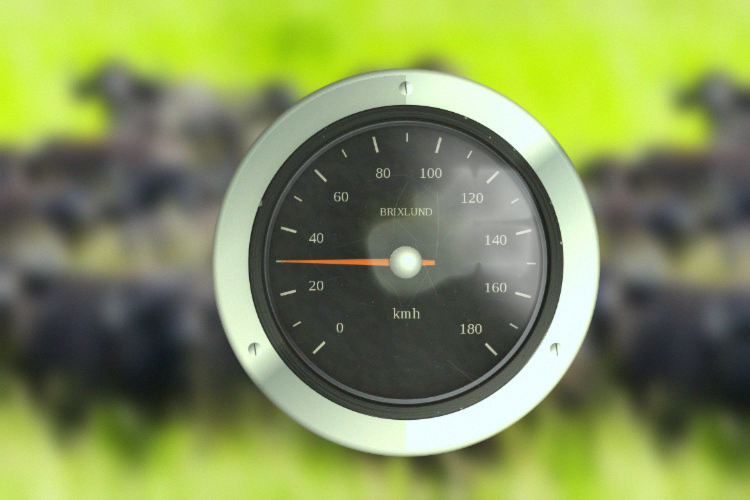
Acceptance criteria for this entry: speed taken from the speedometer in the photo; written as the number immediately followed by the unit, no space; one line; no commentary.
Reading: 30km/h
